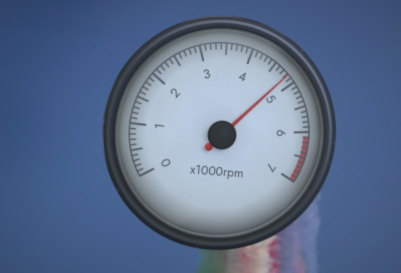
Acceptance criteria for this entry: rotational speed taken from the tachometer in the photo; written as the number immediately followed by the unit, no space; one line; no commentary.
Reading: 4800rpm
